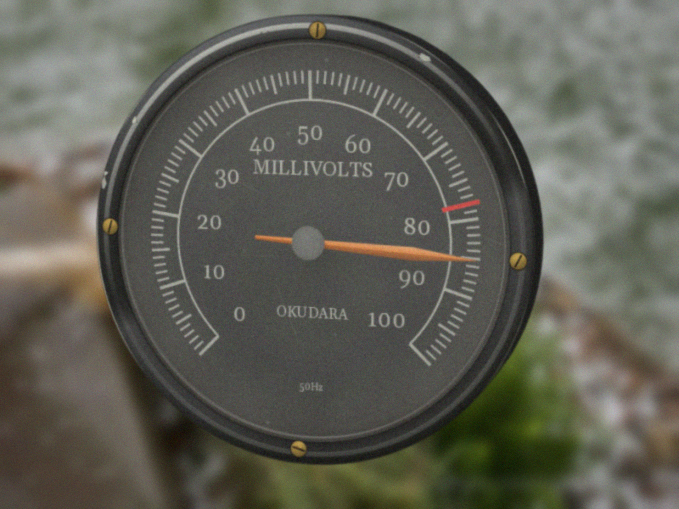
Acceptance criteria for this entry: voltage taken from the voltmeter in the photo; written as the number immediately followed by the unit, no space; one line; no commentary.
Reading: 85mV
